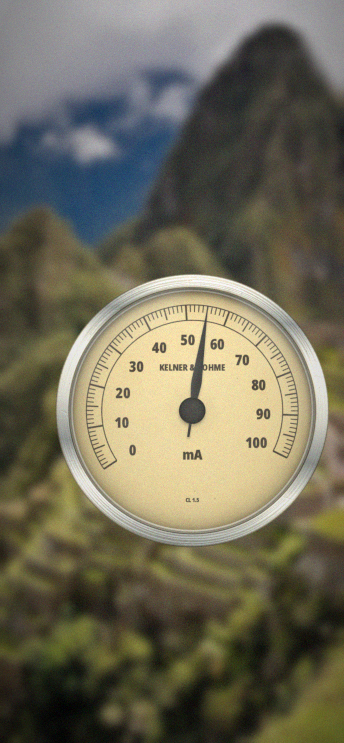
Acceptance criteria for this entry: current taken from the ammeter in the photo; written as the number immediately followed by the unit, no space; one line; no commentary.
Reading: 55mA
